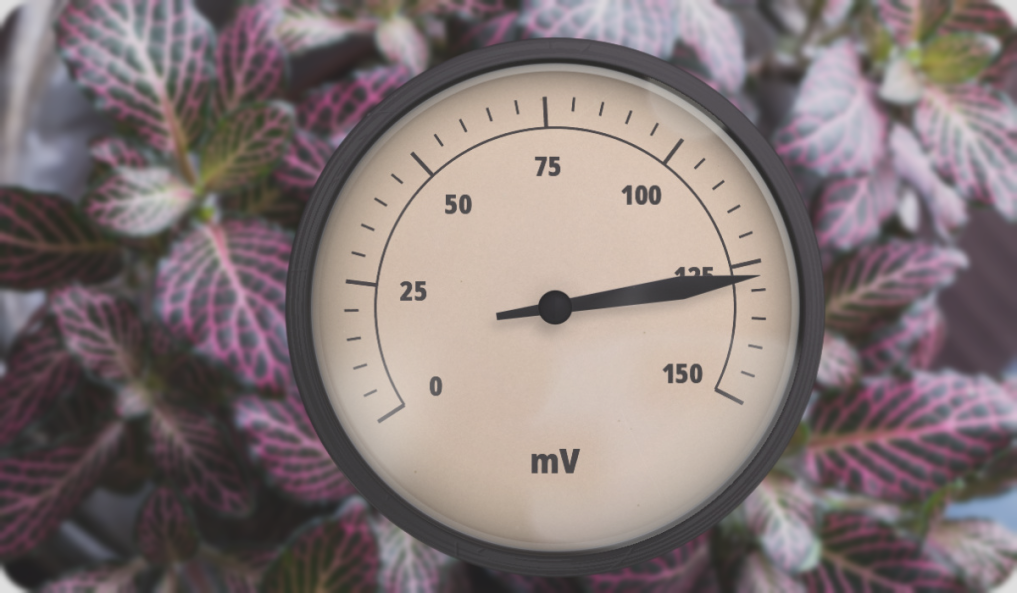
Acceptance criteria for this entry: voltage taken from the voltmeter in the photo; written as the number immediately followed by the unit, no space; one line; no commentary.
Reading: 127.5mV
